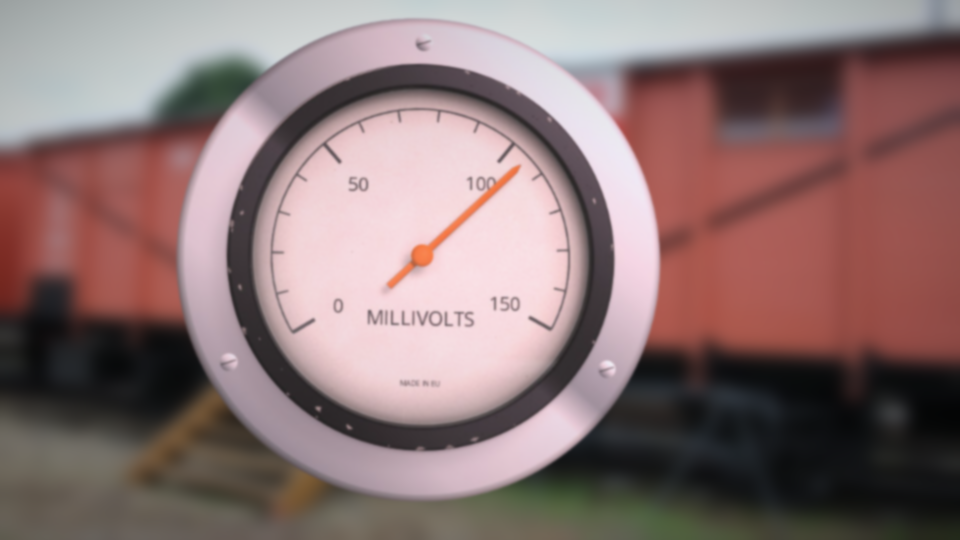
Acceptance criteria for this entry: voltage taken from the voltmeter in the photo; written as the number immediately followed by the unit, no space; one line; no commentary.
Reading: 105mV
